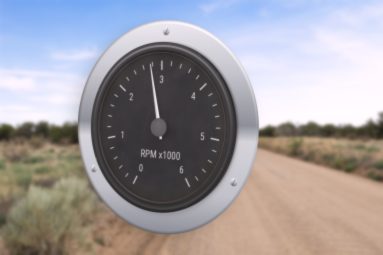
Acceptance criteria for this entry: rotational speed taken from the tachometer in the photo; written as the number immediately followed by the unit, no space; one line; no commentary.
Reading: 2800rpm
